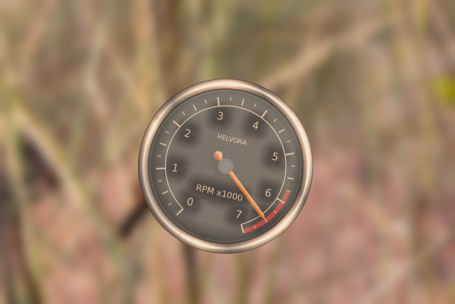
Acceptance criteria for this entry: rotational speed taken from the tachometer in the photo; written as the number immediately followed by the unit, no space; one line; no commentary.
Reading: 6500rpm
